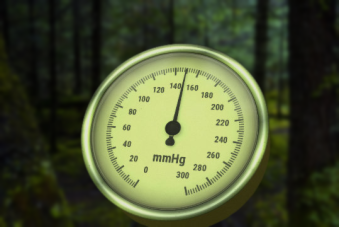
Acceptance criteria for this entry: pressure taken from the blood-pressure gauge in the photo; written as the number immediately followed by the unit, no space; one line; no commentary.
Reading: 150mmHg
